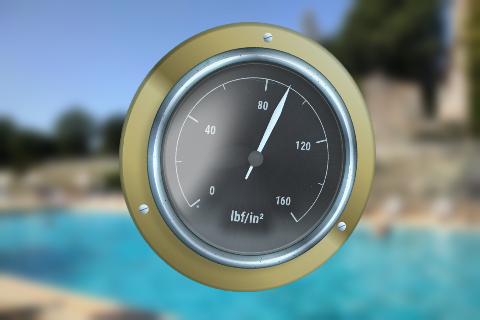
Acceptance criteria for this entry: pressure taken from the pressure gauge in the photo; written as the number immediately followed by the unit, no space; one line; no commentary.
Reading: 90psi
